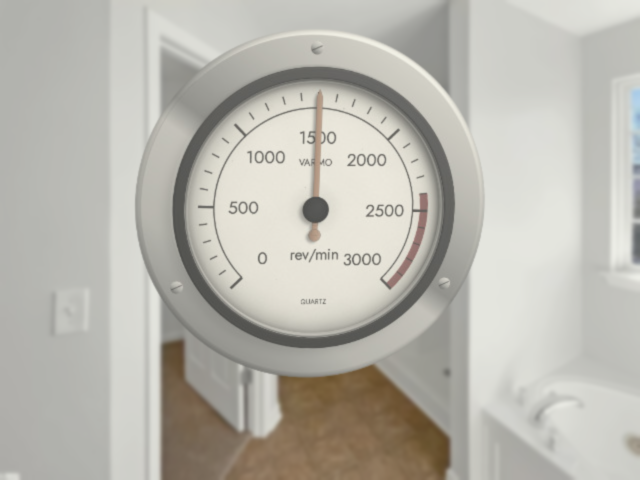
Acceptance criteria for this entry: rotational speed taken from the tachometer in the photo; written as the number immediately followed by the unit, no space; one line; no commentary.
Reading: 1500rpm
